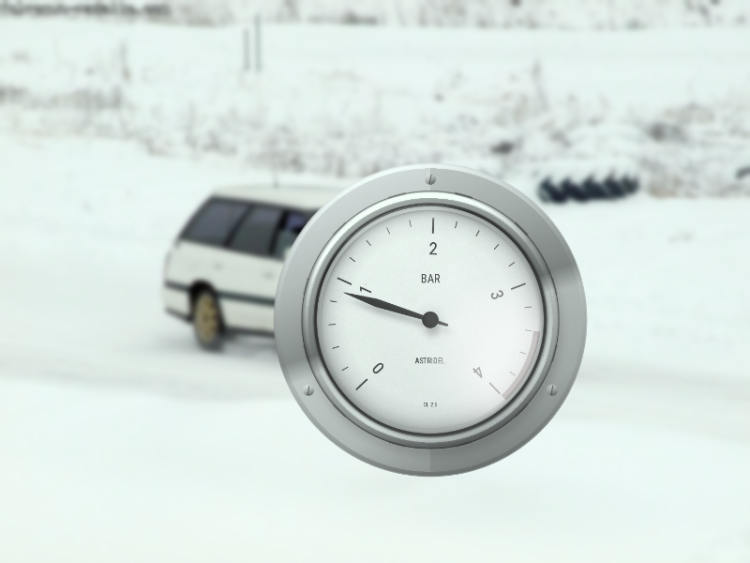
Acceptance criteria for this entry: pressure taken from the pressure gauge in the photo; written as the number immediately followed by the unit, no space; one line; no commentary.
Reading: 0.9bar
